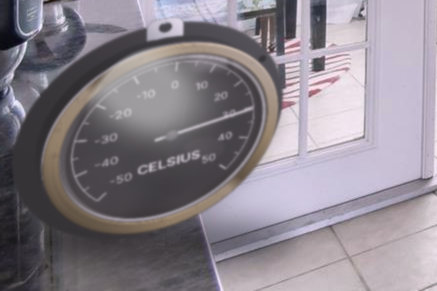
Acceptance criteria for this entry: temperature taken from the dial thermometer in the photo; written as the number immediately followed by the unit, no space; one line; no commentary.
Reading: 30°C
